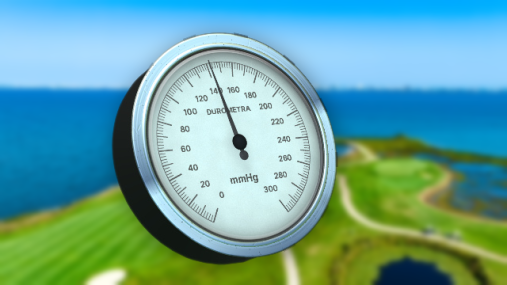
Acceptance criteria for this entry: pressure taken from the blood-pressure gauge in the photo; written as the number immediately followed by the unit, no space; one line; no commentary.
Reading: 140mmHg
